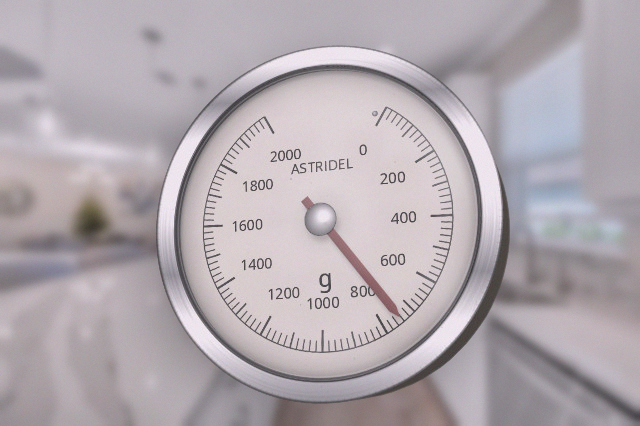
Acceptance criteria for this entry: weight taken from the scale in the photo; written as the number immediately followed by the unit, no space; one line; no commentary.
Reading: 740g
